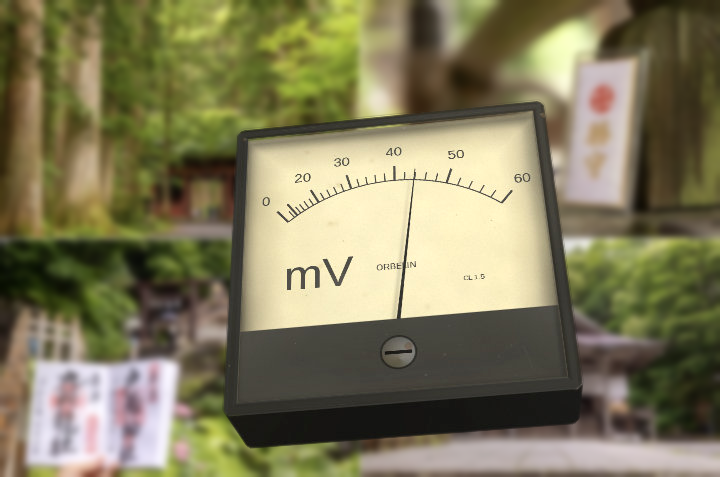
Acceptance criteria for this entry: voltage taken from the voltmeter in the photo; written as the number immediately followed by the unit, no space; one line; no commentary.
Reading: 44mV
